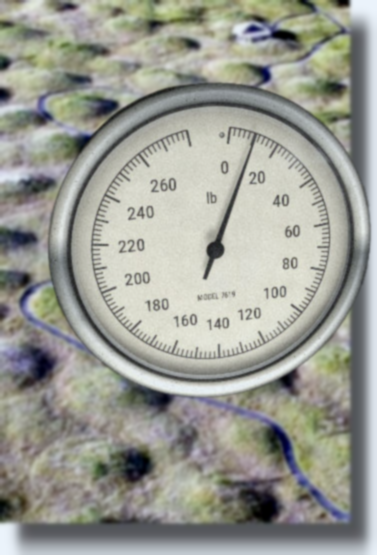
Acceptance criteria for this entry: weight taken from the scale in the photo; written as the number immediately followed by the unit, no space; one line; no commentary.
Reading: 10lb
